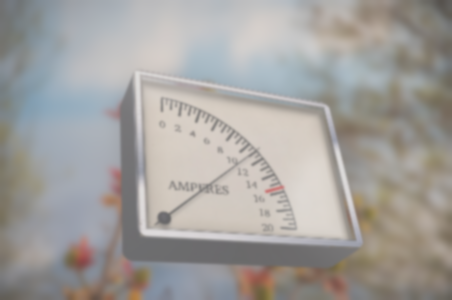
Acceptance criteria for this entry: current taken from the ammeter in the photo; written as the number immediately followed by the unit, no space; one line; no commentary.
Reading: 11A
